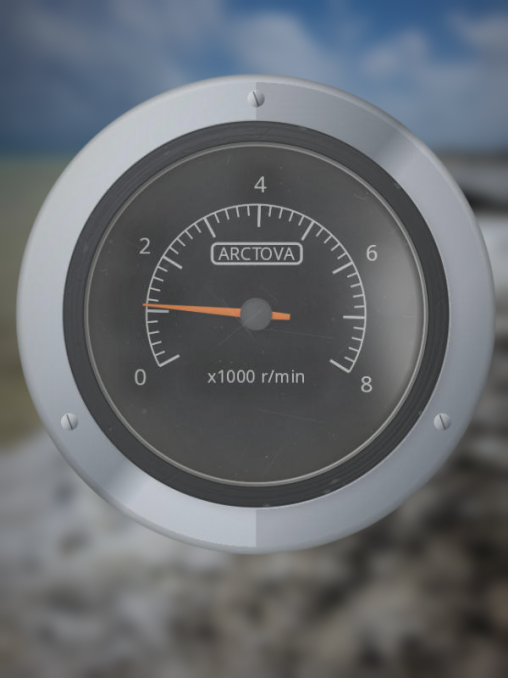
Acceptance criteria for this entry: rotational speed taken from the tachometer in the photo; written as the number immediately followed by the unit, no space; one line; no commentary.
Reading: 1100rpm
